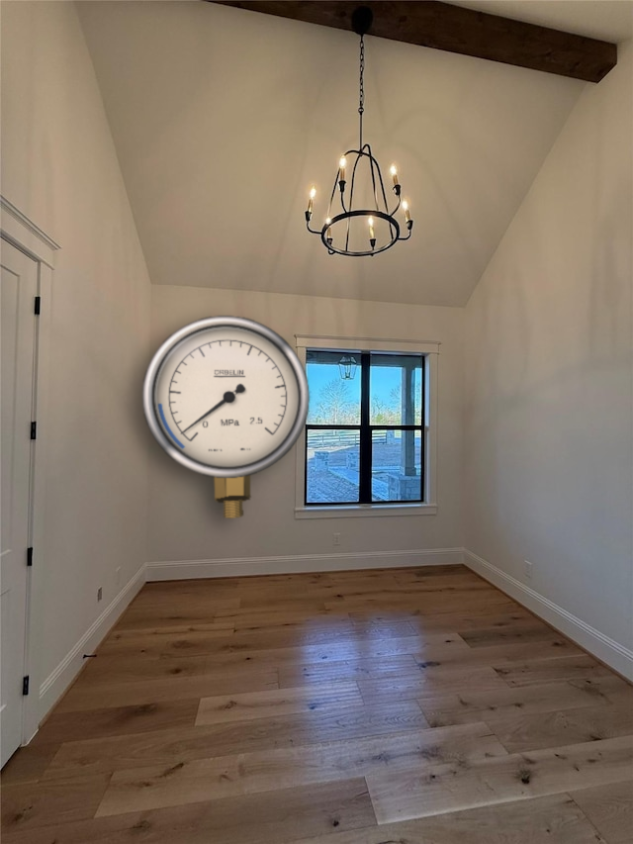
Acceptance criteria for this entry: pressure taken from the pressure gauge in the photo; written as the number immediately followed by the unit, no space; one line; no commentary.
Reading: 0.1MPa
